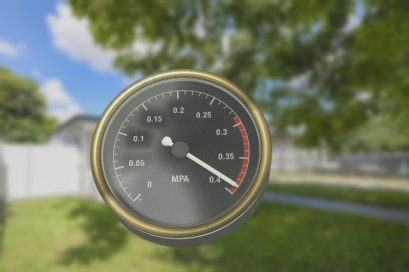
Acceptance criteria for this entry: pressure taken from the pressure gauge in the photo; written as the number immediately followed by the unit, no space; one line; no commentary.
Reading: 0.39MPa
